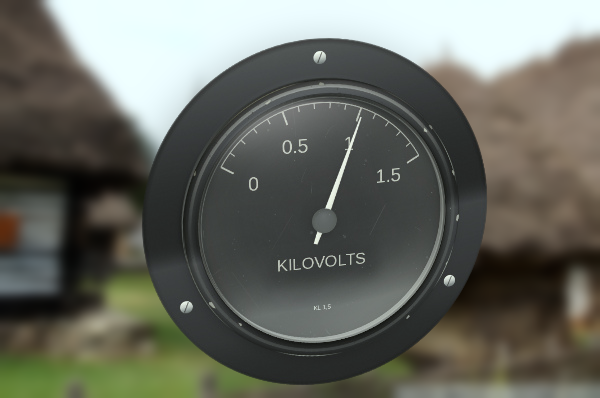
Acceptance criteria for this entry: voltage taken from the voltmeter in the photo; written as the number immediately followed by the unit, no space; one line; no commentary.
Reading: 1kV
